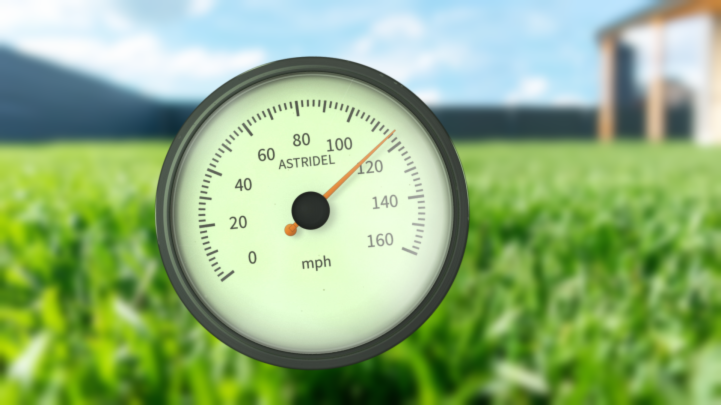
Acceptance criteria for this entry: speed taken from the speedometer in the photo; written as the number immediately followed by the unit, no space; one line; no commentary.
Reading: 116mph
